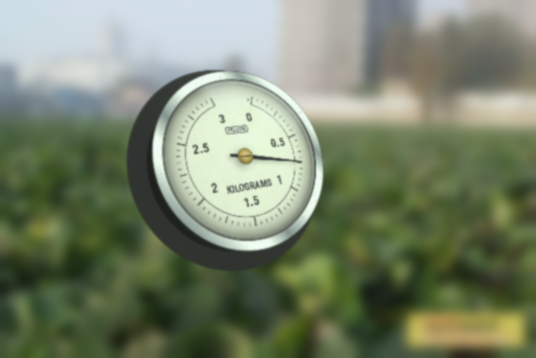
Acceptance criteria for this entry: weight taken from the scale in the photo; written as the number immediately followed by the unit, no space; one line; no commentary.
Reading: 0.75kg
